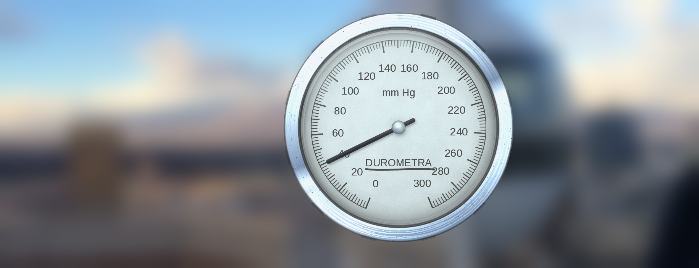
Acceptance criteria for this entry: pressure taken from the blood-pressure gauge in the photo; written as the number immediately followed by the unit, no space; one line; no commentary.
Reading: 40mmHg
